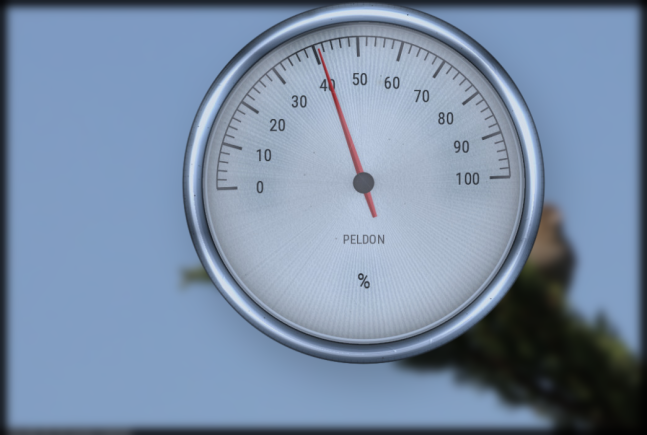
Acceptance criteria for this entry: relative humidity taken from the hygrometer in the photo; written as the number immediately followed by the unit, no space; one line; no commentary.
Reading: 41%
